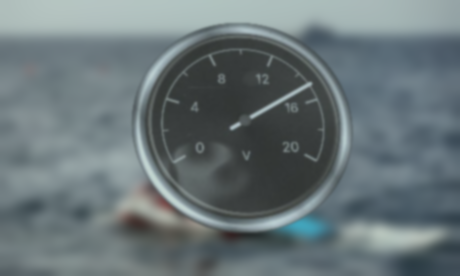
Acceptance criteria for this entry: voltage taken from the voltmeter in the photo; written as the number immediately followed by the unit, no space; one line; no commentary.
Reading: 15V
